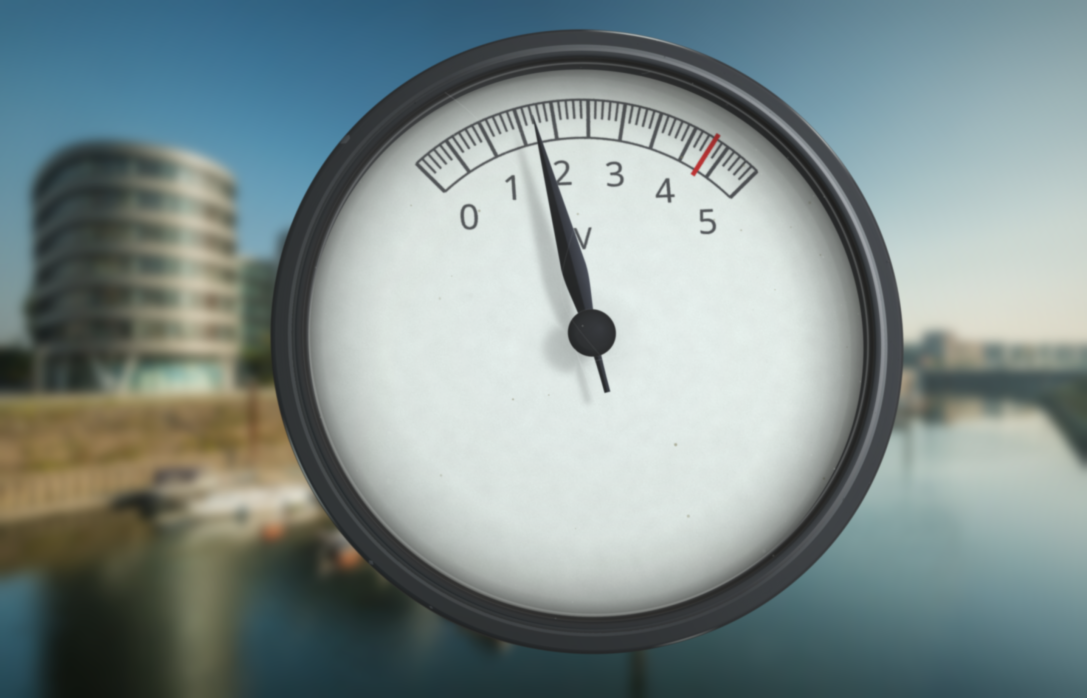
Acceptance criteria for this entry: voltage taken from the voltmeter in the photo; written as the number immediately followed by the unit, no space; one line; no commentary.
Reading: 1.7V
